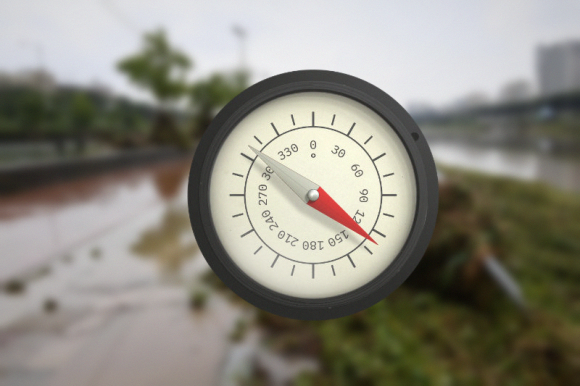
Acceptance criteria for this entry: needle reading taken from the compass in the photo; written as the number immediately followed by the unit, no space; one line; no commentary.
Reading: 127.5°
